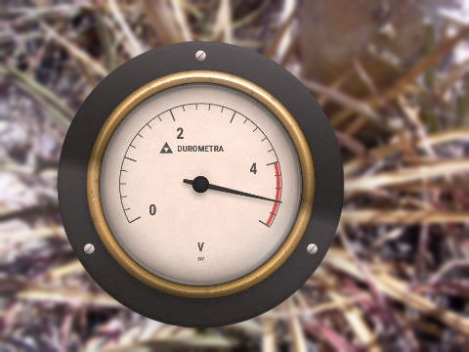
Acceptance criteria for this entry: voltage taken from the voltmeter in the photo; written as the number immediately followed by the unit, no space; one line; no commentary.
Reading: 4.6V
